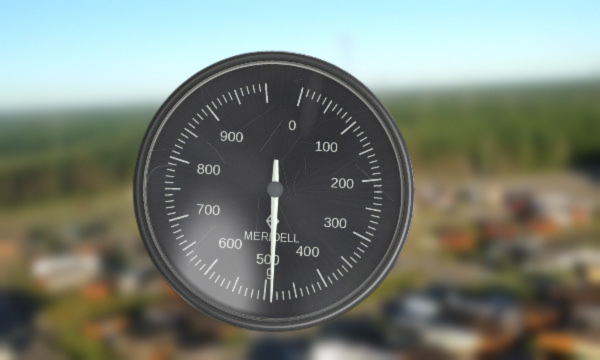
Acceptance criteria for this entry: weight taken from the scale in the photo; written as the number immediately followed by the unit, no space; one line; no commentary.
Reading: 490g
